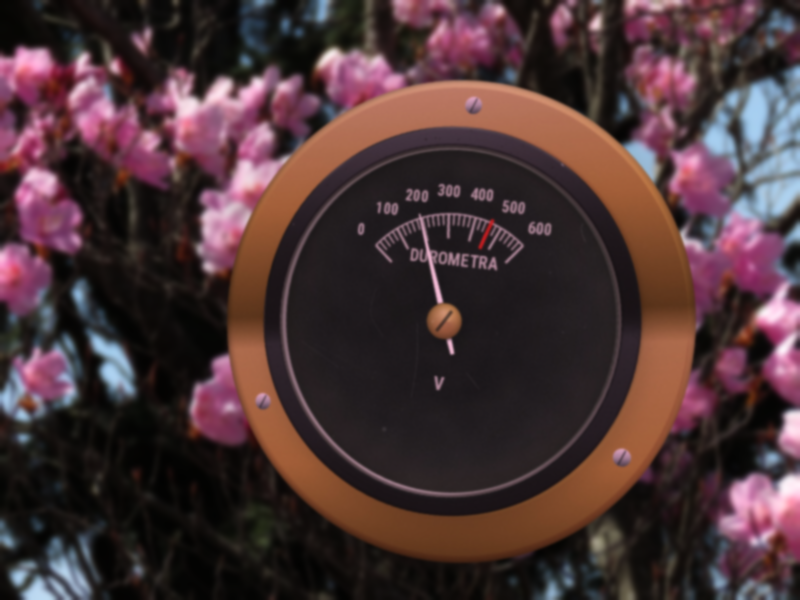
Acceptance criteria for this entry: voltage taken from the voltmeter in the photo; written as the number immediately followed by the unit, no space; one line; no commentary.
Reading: 200V
